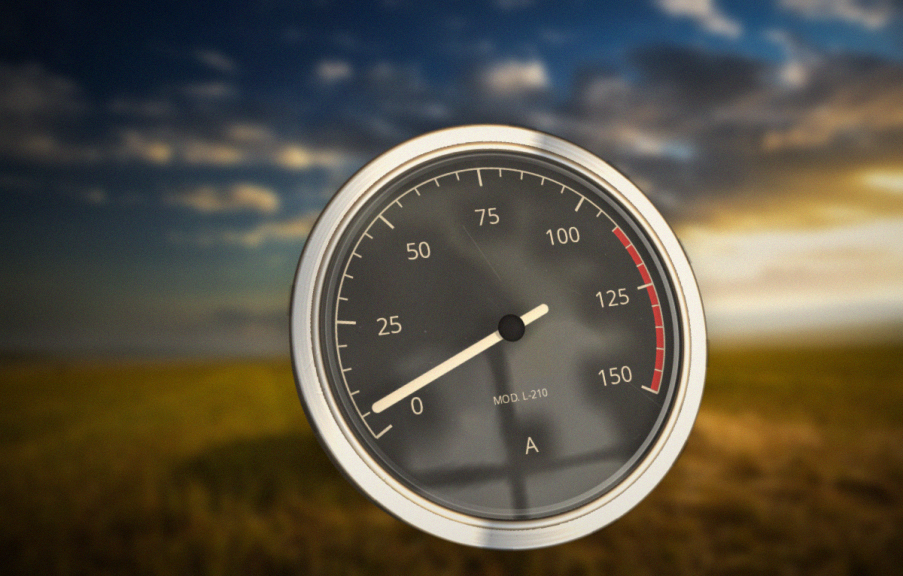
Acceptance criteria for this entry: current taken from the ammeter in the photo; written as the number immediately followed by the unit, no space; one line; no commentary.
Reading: 5A
